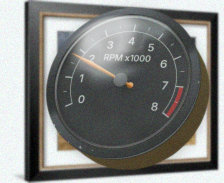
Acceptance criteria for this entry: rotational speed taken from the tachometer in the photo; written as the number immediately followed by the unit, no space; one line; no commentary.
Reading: 1750rpm
